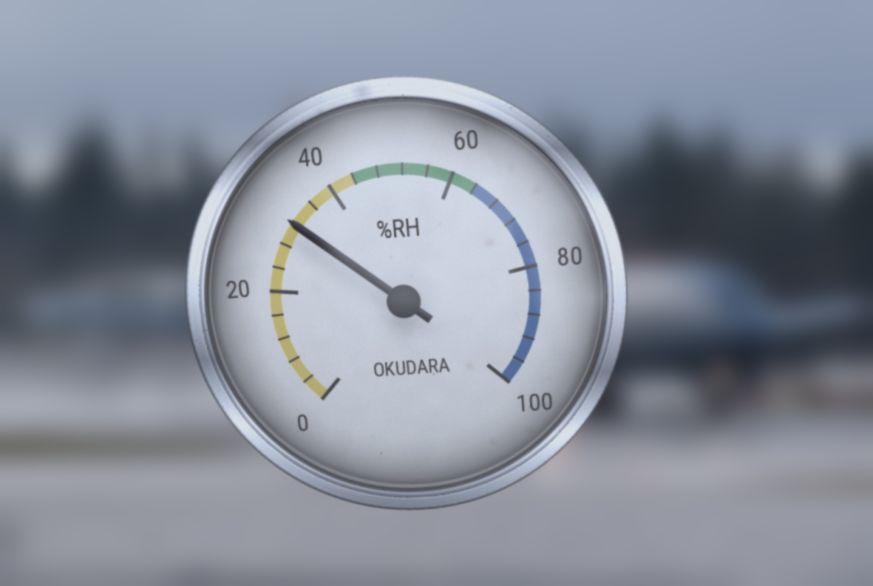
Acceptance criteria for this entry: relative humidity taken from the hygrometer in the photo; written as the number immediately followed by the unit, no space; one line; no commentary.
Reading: 32%
